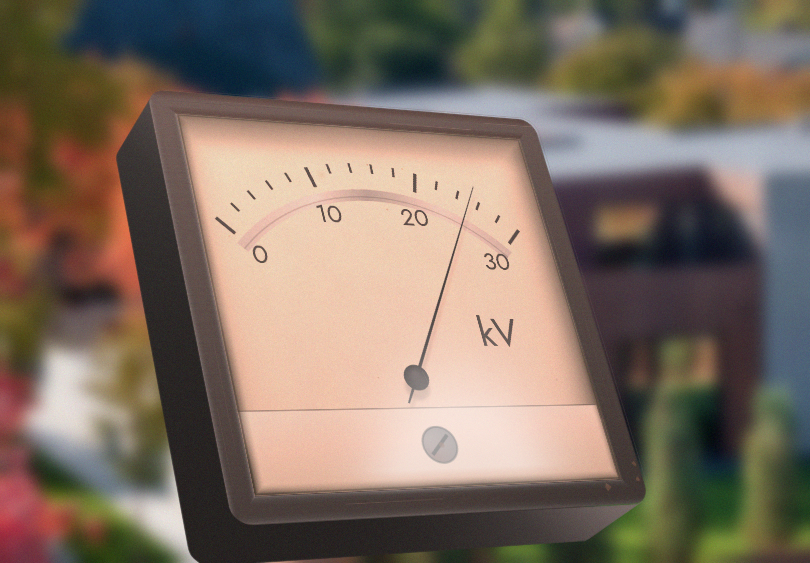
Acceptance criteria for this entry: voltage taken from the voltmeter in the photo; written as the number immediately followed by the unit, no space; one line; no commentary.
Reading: 25kV
